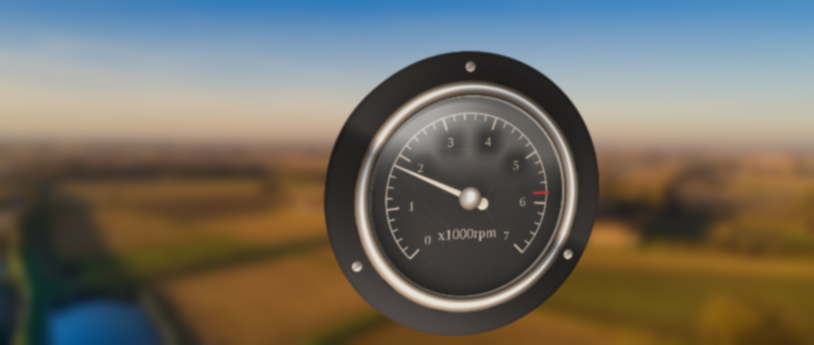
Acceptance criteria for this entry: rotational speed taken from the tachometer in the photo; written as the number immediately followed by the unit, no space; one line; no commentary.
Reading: 1800rpm
